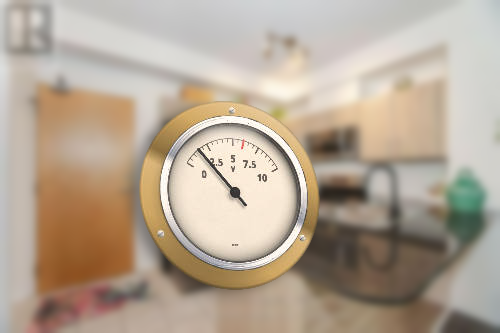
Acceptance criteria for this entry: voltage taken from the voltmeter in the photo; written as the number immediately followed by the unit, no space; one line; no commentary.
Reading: 1.5V
